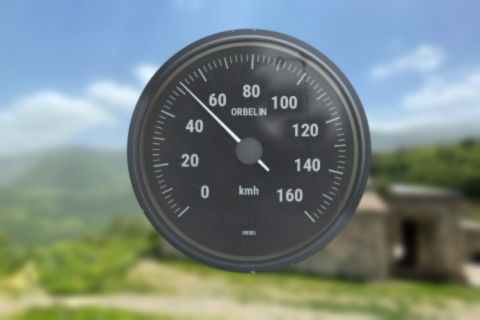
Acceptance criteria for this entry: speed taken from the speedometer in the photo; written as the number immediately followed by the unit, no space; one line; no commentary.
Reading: 52km/h
